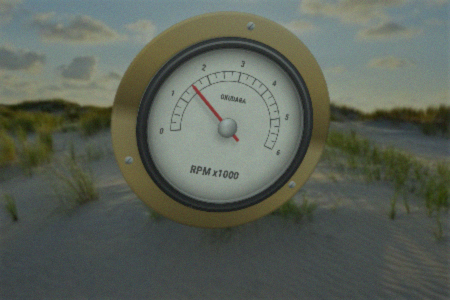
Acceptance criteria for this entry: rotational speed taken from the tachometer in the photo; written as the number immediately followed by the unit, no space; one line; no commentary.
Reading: 1500rpm
